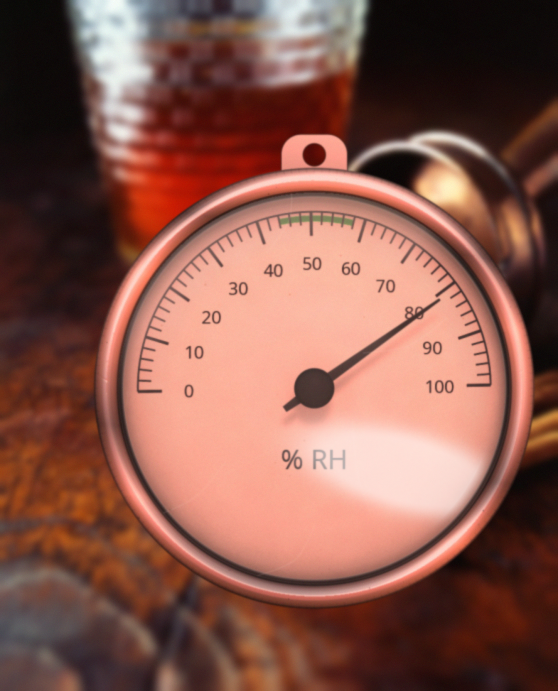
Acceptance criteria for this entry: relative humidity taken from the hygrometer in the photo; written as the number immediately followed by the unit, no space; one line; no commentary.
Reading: 81%
